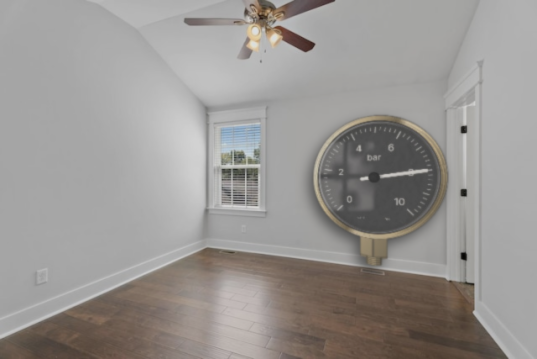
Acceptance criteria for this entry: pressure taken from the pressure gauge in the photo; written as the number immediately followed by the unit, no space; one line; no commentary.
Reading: 8bar
